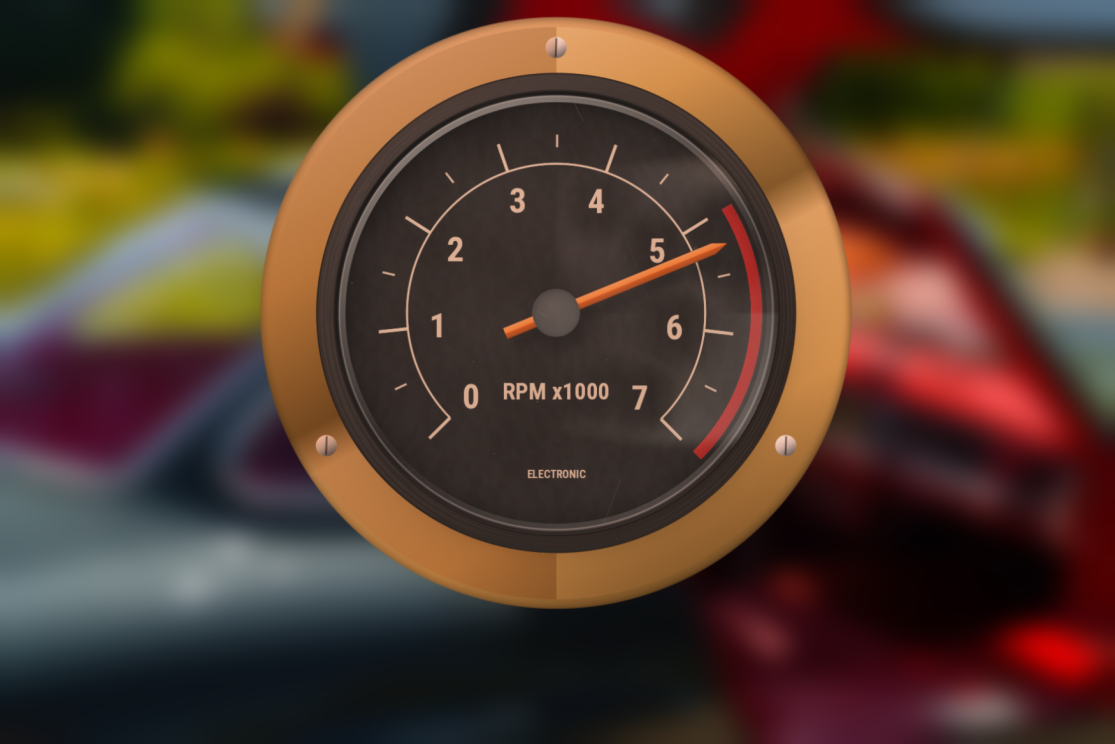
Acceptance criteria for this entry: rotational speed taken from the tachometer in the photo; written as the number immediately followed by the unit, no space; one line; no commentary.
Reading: 5250rpm
